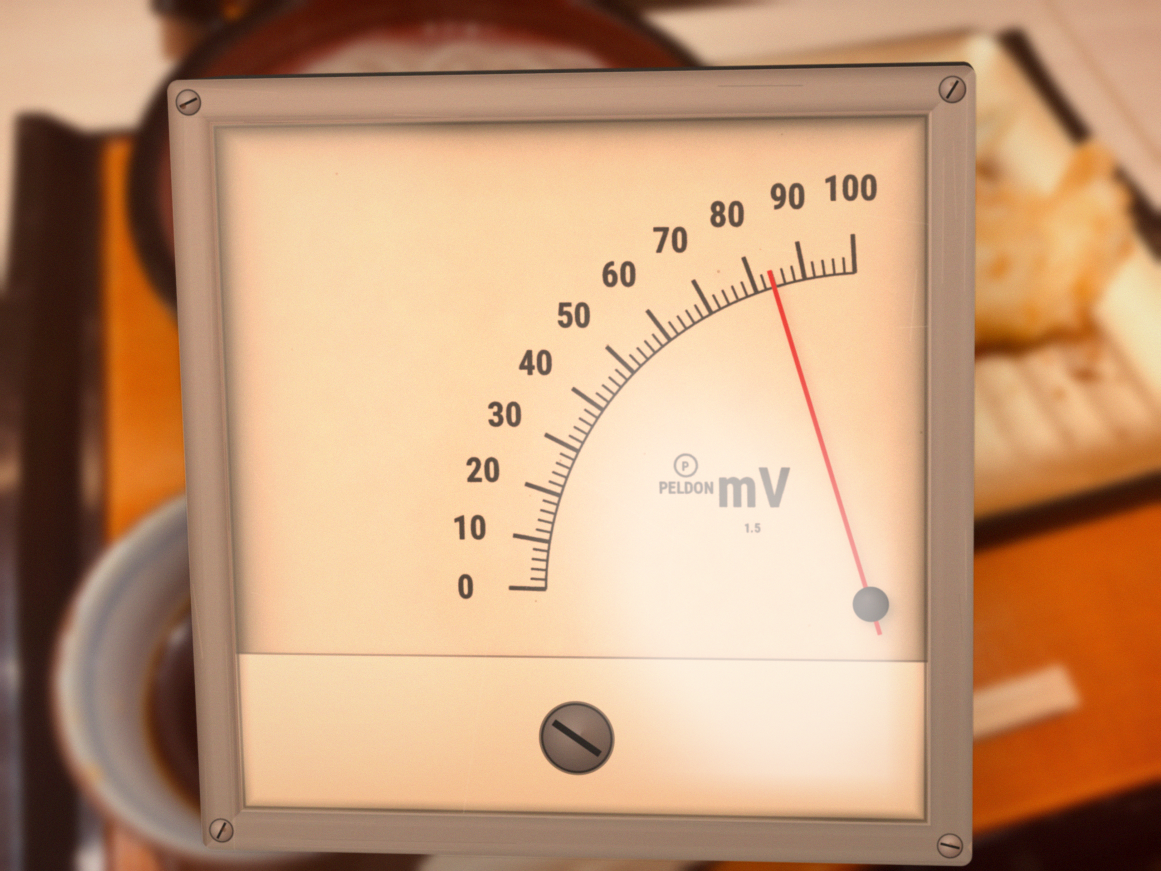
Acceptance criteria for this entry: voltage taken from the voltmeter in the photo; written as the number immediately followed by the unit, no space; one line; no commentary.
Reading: 84mV
